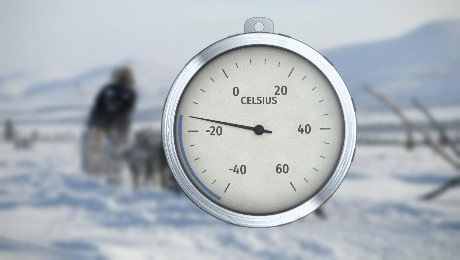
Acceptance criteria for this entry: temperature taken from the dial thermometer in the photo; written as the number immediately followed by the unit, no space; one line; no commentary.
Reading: -16°C
